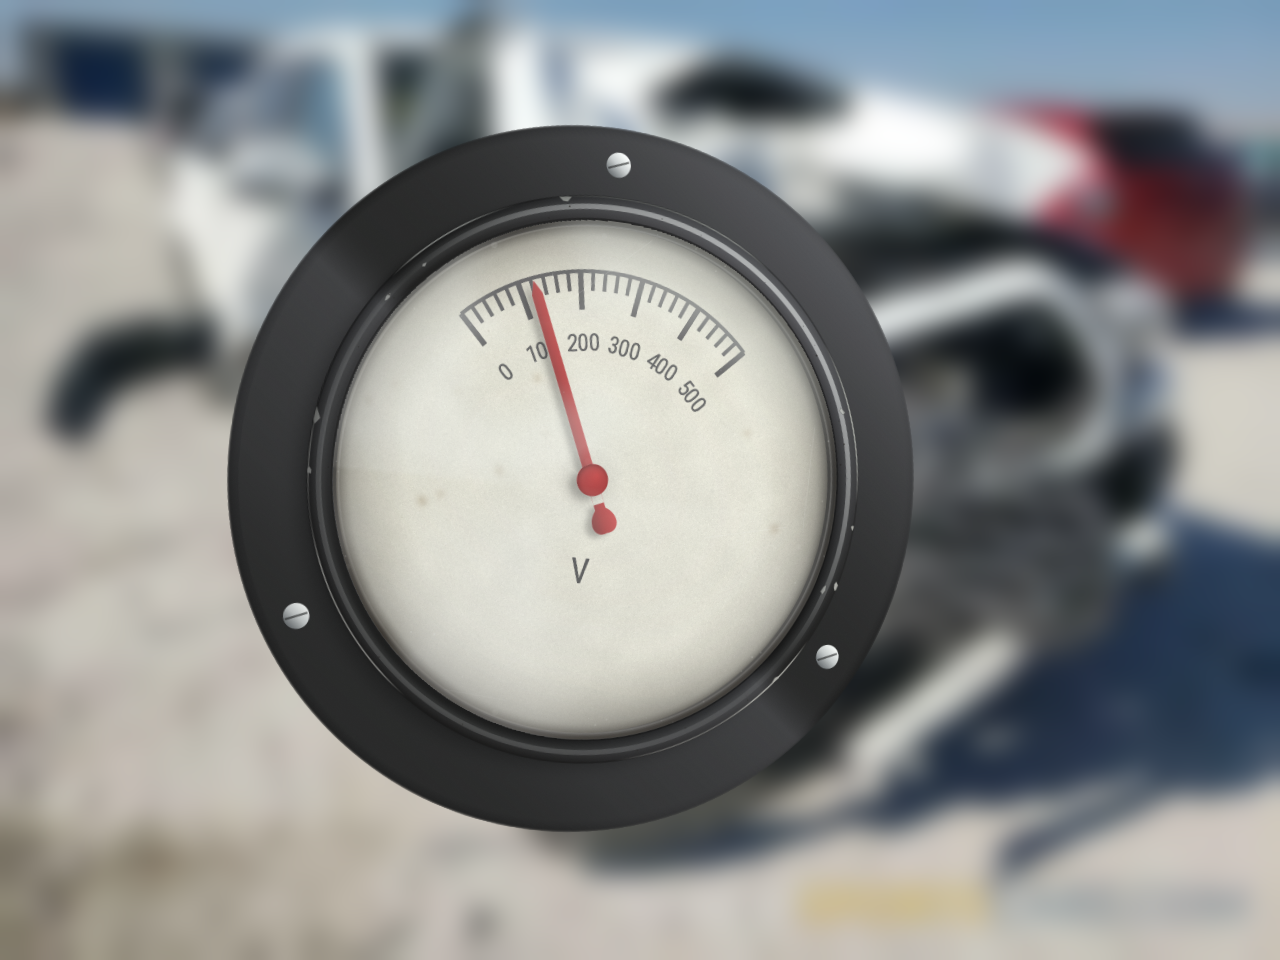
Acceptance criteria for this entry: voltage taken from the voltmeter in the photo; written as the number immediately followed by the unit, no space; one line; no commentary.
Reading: 120V
